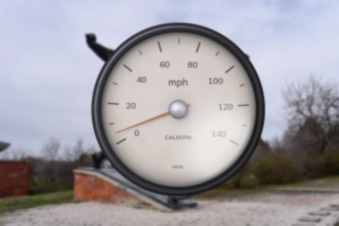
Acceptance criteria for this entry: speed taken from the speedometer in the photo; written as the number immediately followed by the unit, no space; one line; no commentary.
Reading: 5mph
